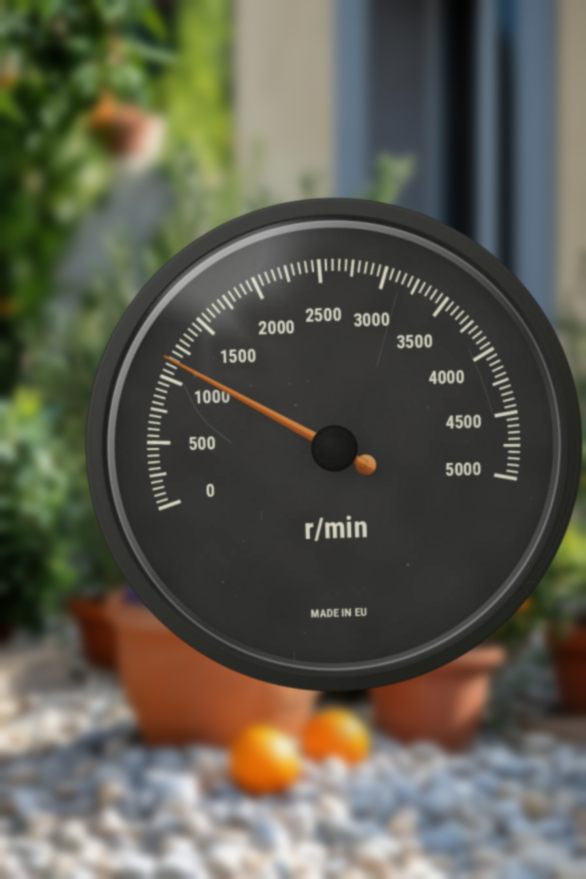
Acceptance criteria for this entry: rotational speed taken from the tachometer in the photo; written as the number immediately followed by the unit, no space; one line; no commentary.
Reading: 1150rpm
